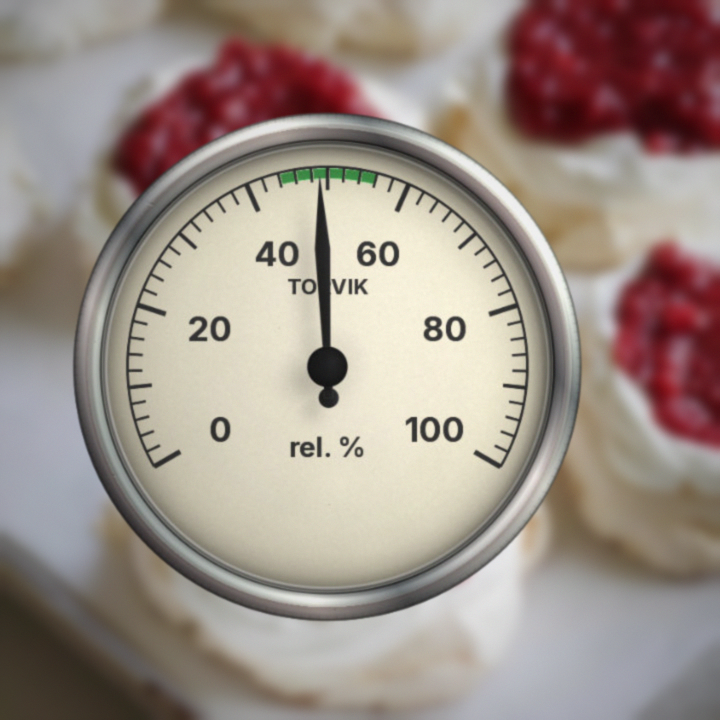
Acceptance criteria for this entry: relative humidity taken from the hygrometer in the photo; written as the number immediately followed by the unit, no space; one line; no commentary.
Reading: 49%
